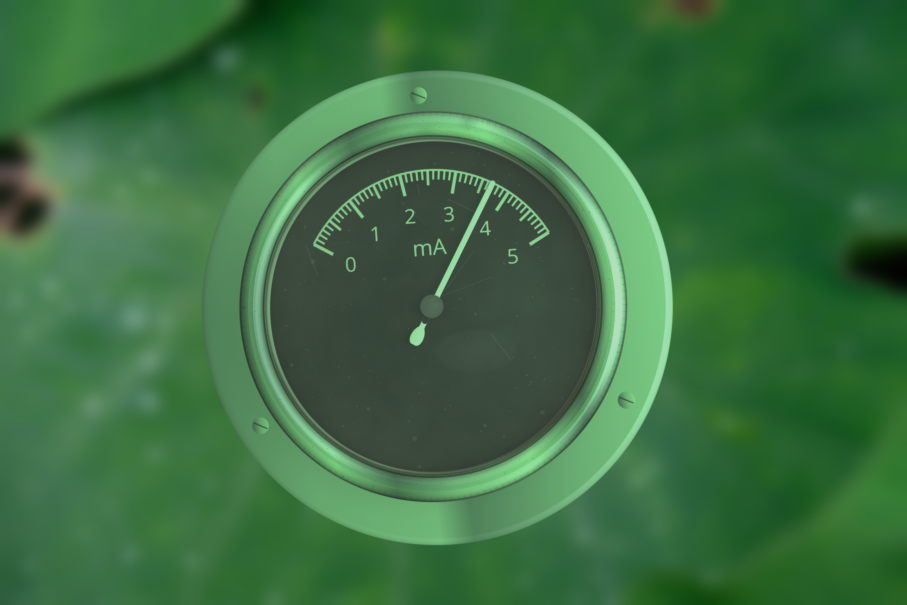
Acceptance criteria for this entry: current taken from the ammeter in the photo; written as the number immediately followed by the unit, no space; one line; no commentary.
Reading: 3.7mA
